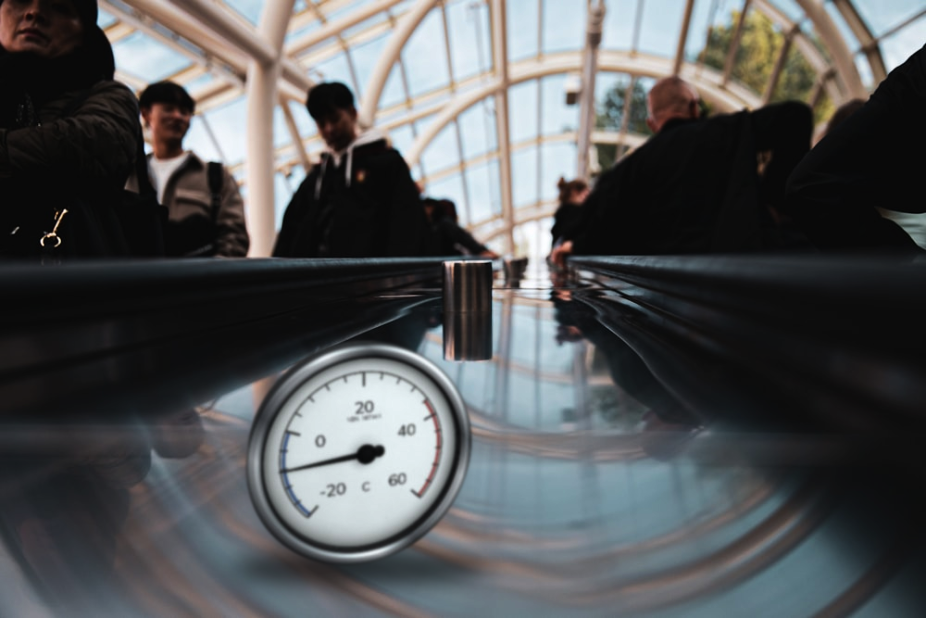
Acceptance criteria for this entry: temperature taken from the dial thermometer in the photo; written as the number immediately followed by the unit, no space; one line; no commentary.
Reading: -8°C
